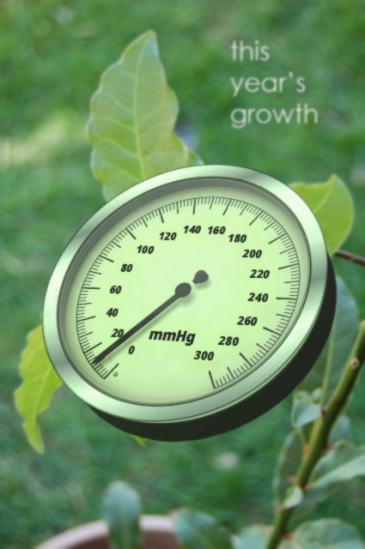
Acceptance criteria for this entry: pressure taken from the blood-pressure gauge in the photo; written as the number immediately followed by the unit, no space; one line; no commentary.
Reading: 10mmHg
